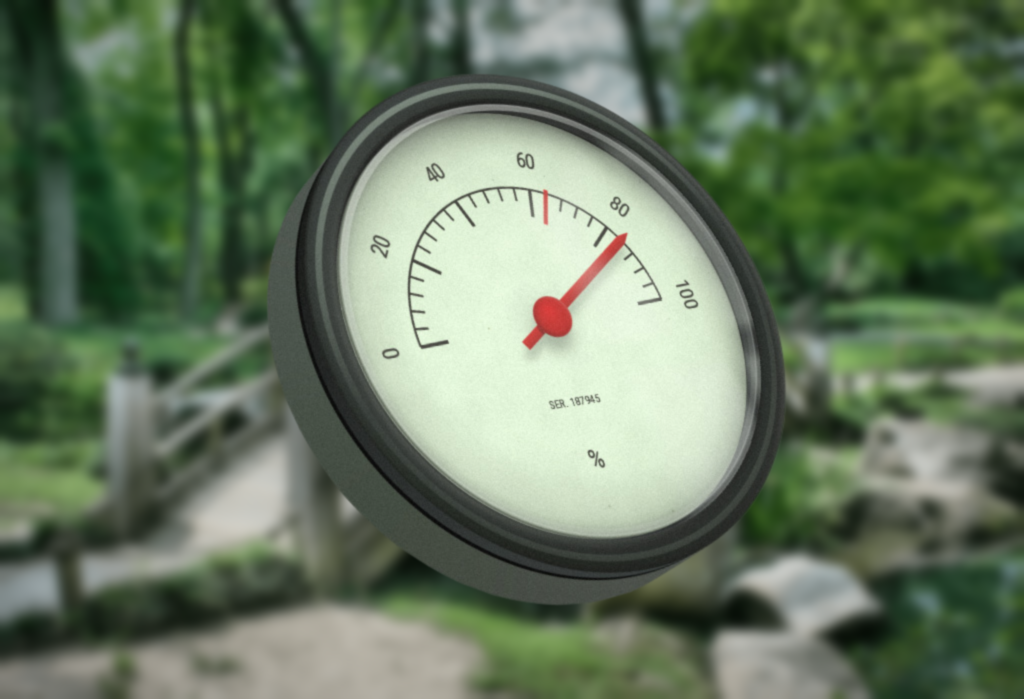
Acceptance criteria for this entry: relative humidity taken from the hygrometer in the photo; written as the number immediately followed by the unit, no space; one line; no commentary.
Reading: 84%
